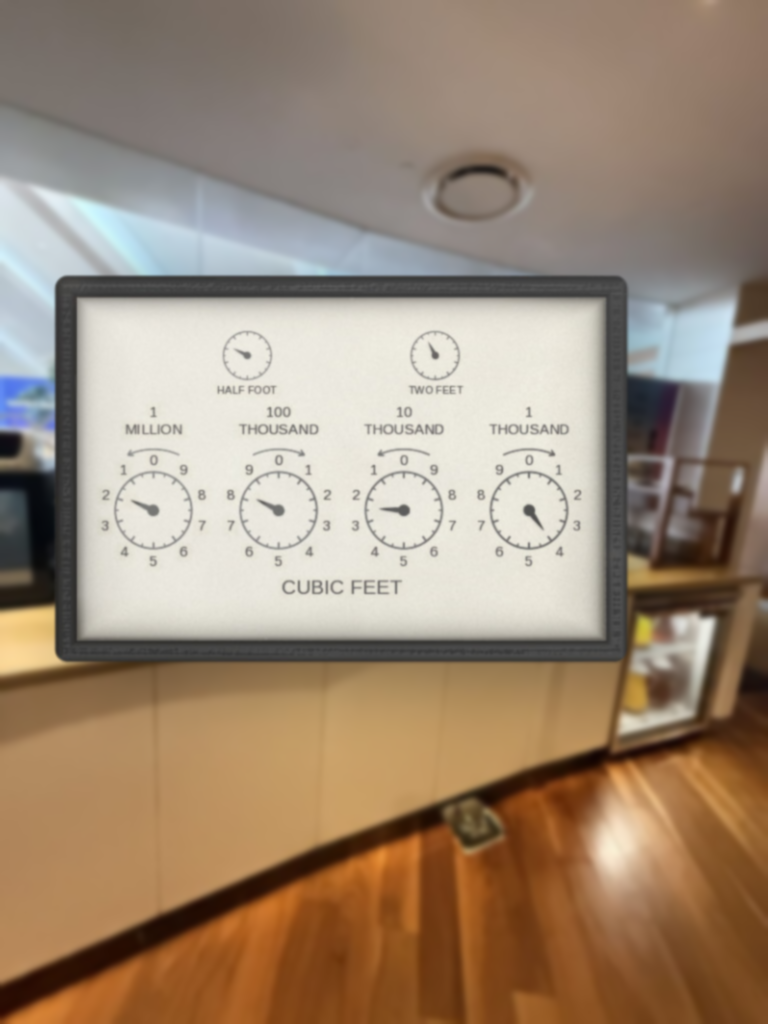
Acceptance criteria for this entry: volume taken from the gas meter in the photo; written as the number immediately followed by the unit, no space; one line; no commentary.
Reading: 182400ft³
